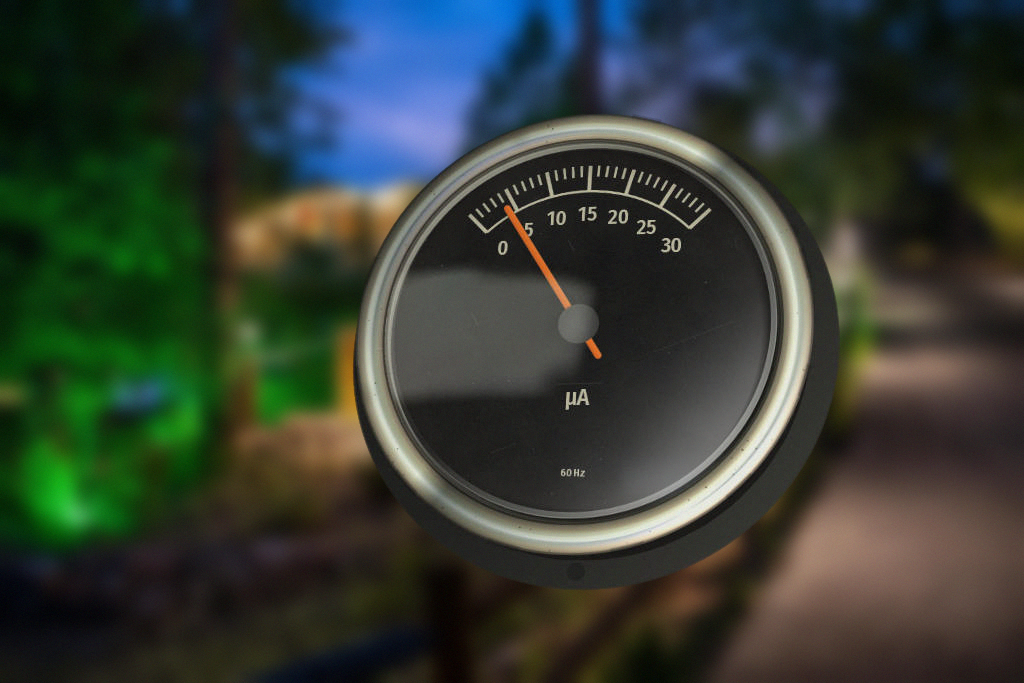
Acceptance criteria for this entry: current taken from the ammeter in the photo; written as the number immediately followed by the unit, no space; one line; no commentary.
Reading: 4µA
